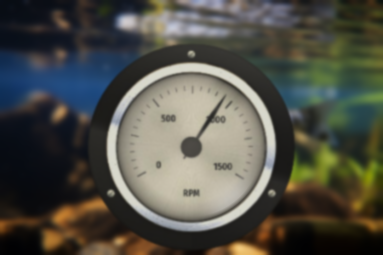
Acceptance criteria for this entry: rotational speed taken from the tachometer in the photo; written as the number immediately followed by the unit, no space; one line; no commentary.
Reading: 950rpm
